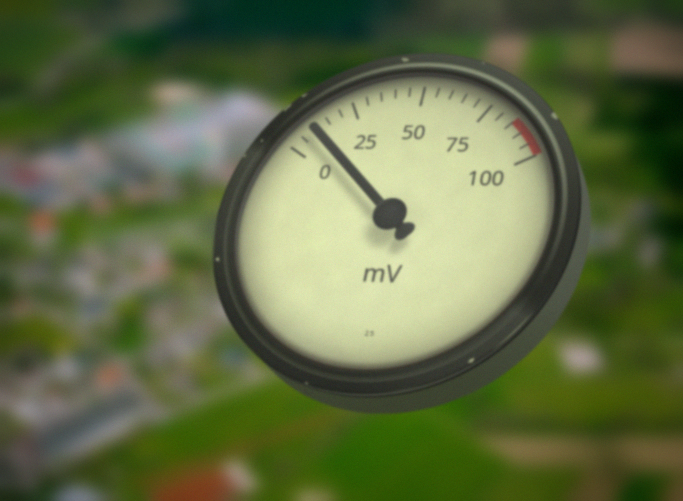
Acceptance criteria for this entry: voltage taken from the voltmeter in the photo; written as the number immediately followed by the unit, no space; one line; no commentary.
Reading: 10mV
